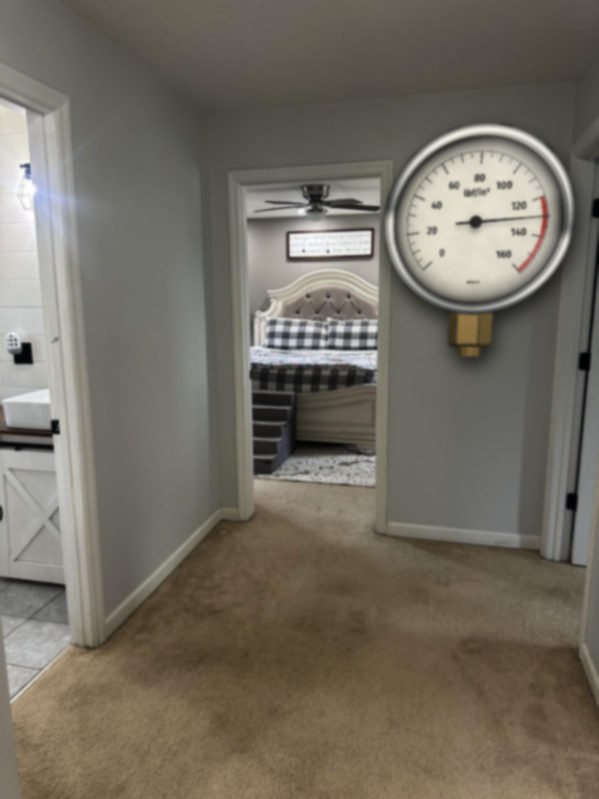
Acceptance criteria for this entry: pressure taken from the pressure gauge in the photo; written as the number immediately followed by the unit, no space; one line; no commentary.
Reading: 130psi
